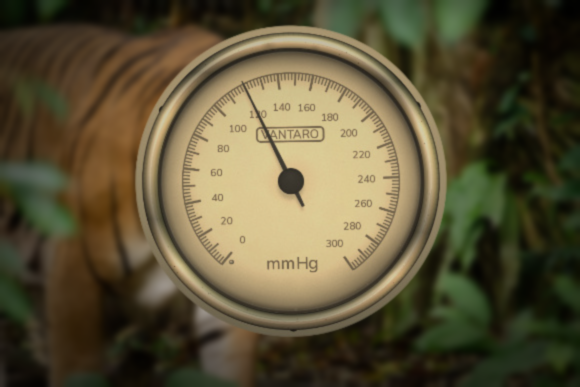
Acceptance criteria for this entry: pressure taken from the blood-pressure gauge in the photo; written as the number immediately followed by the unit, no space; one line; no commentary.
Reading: 120mmHg
